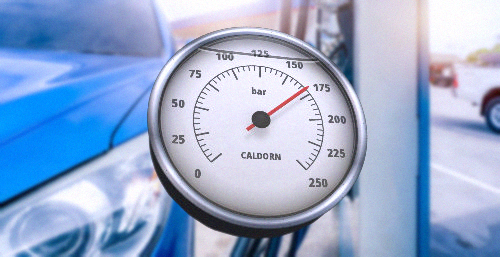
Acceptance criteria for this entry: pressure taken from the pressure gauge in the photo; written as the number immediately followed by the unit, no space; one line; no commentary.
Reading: 170bar
